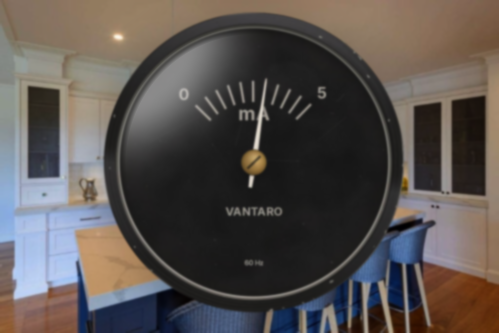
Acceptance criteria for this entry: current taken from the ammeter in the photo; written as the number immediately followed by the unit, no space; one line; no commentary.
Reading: 3mA
